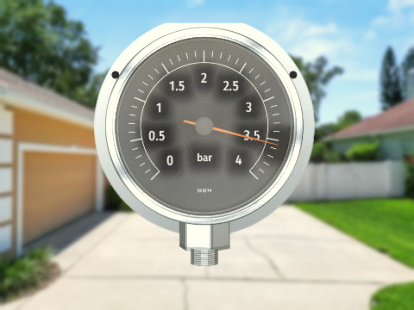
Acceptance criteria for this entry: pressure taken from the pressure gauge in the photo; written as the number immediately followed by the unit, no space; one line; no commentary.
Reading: 3.55bar
